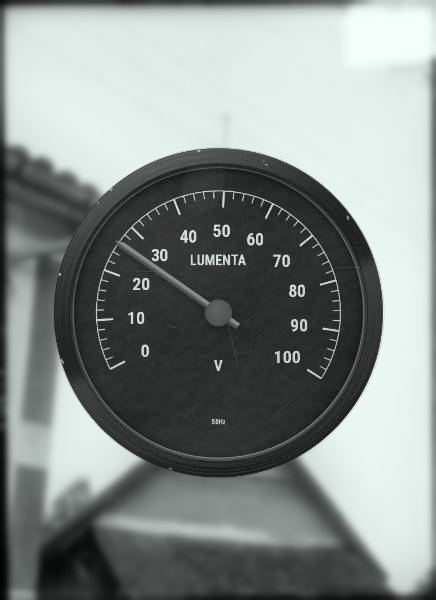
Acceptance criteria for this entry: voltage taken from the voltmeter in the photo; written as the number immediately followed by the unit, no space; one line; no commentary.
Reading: 26V
